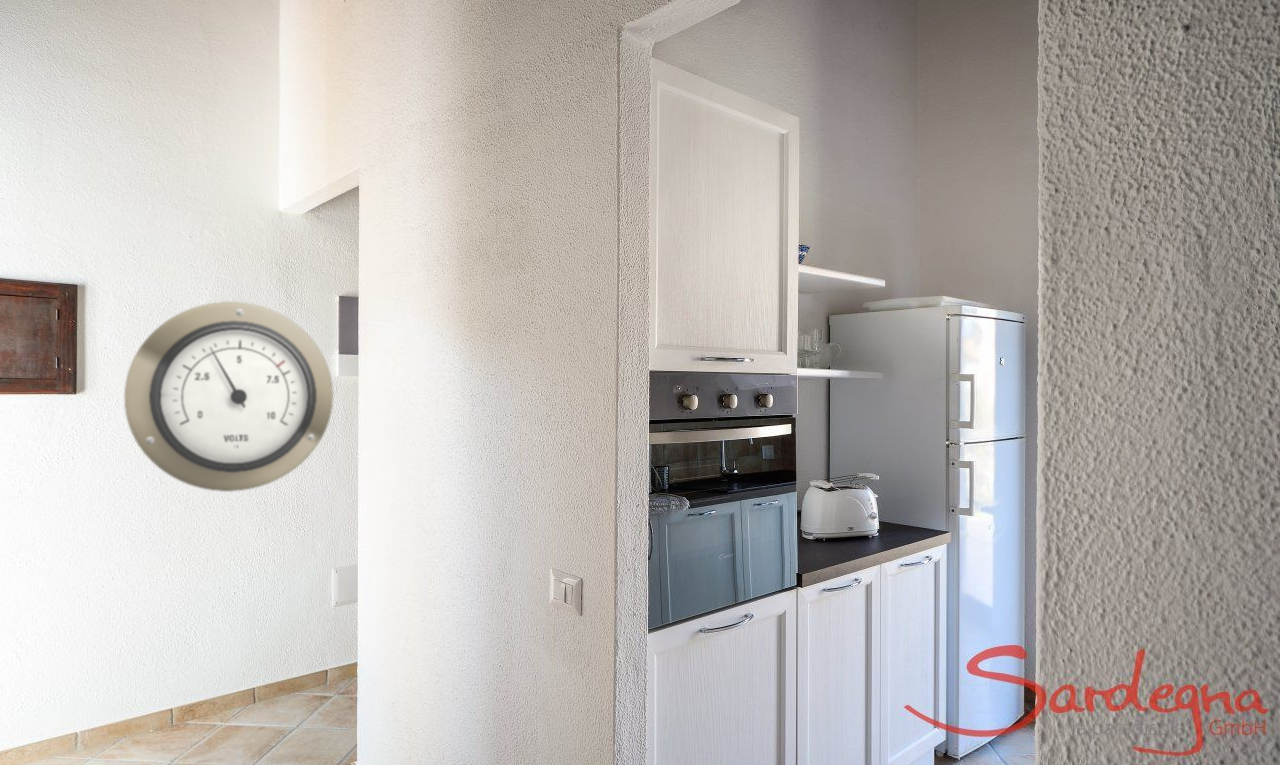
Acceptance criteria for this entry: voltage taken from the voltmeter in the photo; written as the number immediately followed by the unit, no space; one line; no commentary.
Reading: 3.75V
